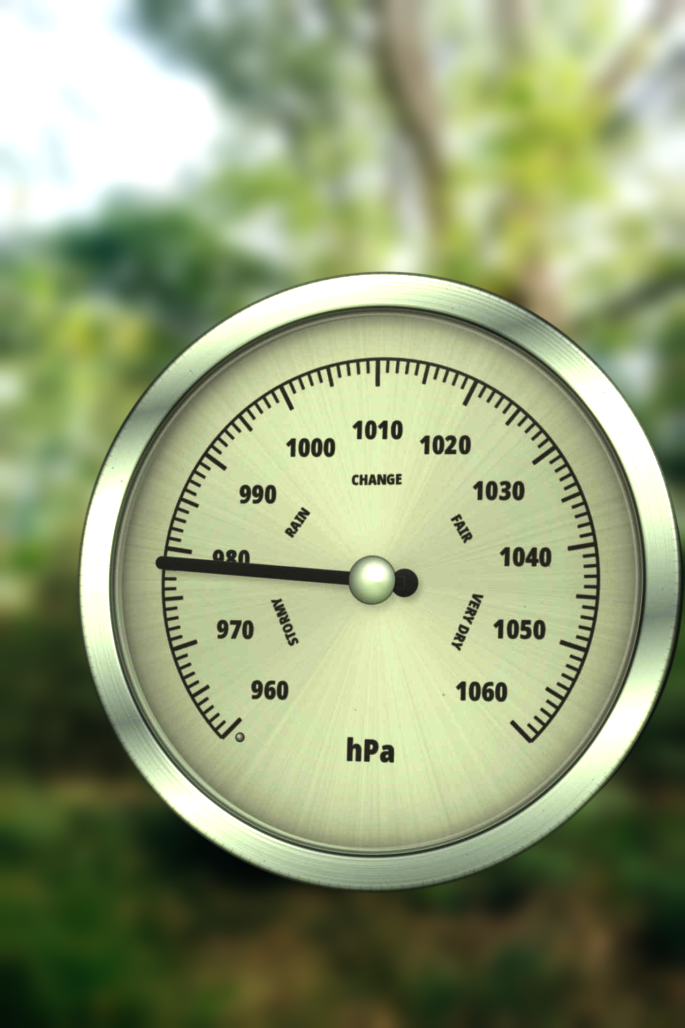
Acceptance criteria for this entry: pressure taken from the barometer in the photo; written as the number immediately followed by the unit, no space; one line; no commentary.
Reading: 978.5hPa
